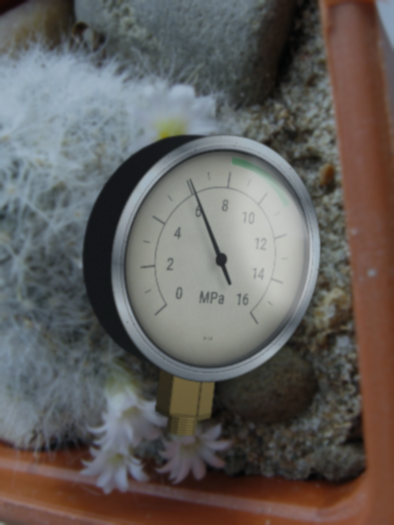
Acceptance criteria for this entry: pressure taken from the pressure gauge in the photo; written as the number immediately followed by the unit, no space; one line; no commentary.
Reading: 6MPa
